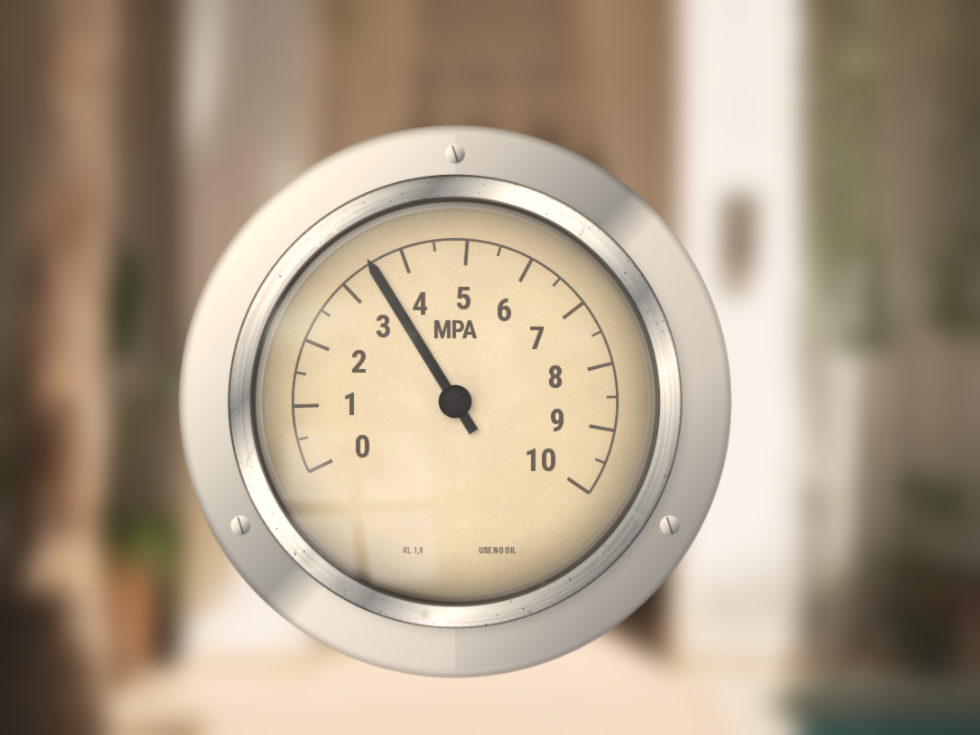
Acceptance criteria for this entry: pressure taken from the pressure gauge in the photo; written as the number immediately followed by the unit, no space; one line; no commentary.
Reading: 3.5MPa
